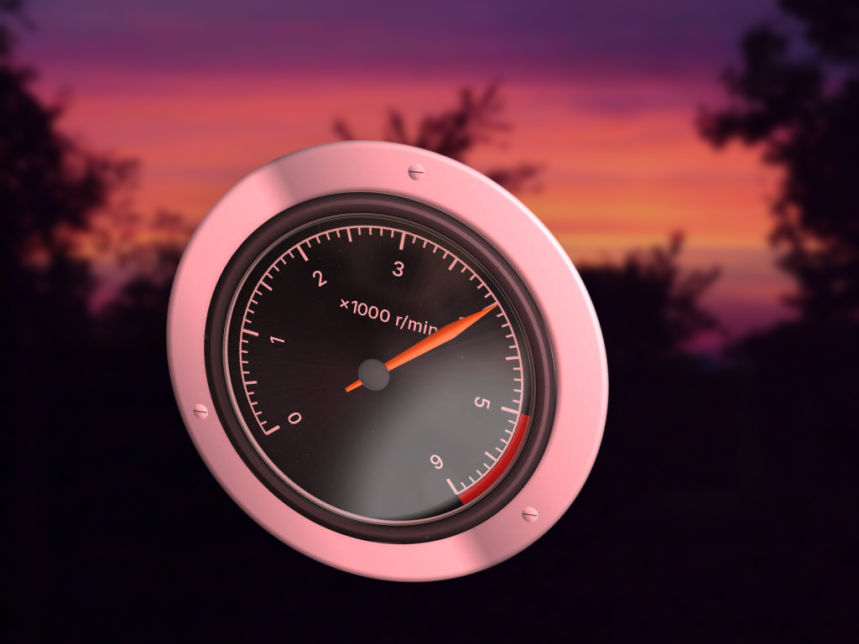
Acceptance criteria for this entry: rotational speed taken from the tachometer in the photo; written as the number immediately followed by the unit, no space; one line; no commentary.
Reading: 4000rpm
